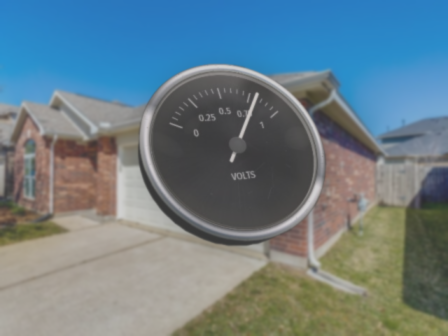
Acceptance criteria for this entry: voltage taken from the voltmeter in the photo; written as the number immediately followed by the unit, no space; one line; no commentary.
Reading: 0.8V
